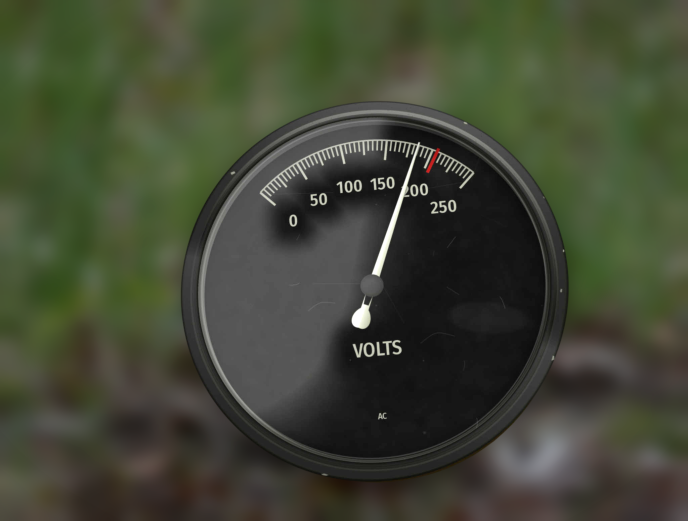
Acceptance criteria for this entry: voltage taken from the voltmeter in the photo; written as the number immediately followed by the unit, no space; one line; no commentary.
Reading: 185V
